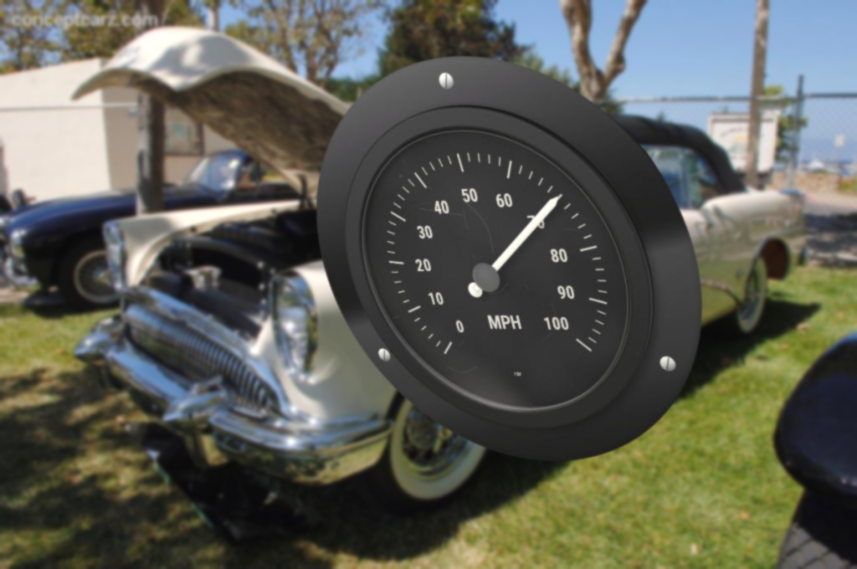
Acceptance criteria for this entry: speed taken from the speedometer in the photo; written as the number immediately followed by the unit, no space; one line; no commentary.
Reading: 70mph
